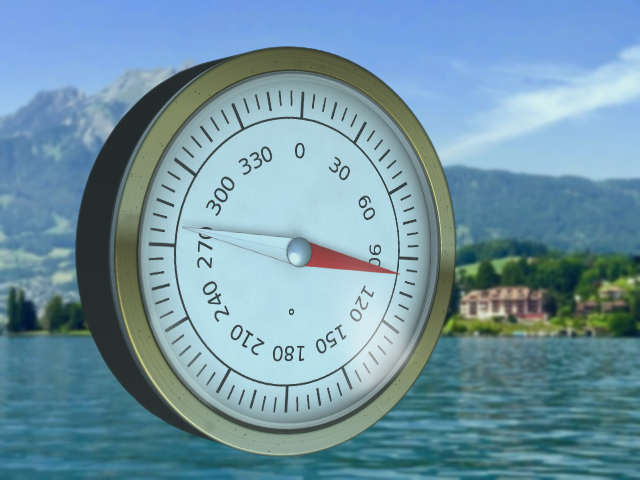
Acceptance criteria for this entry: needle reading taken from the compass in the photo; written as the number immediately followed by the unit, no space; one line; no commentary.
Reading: 97.5°
